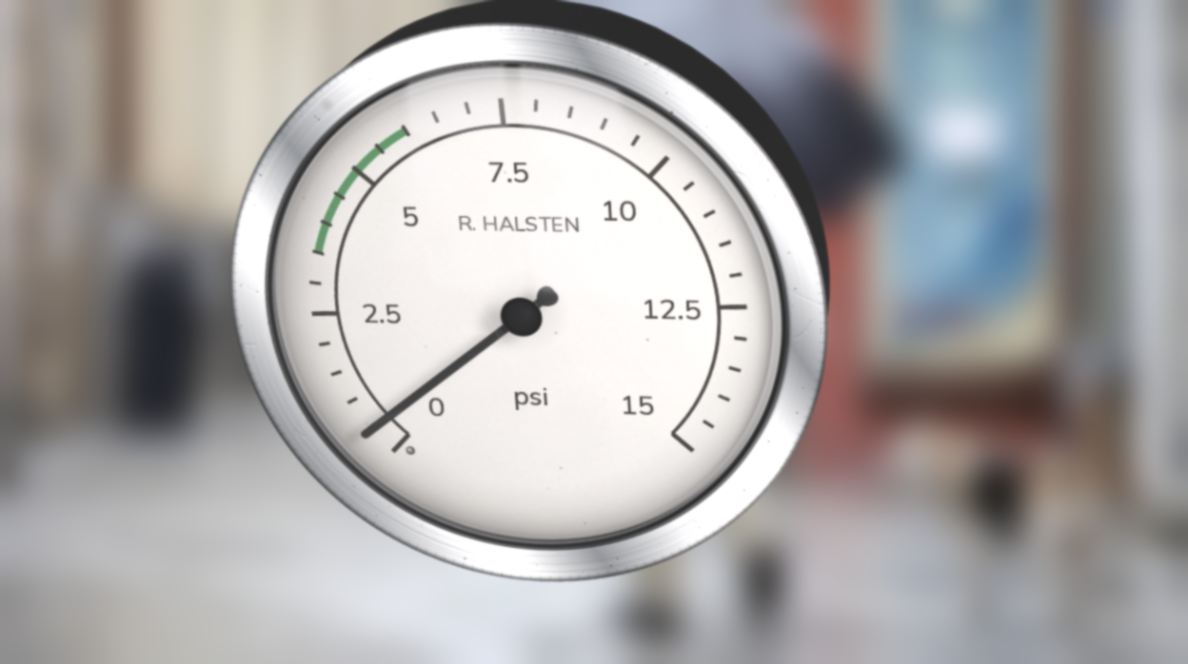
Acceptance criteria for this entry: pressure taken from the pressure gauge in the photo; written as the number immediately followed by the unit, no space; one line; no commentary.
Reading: 0.5psi
